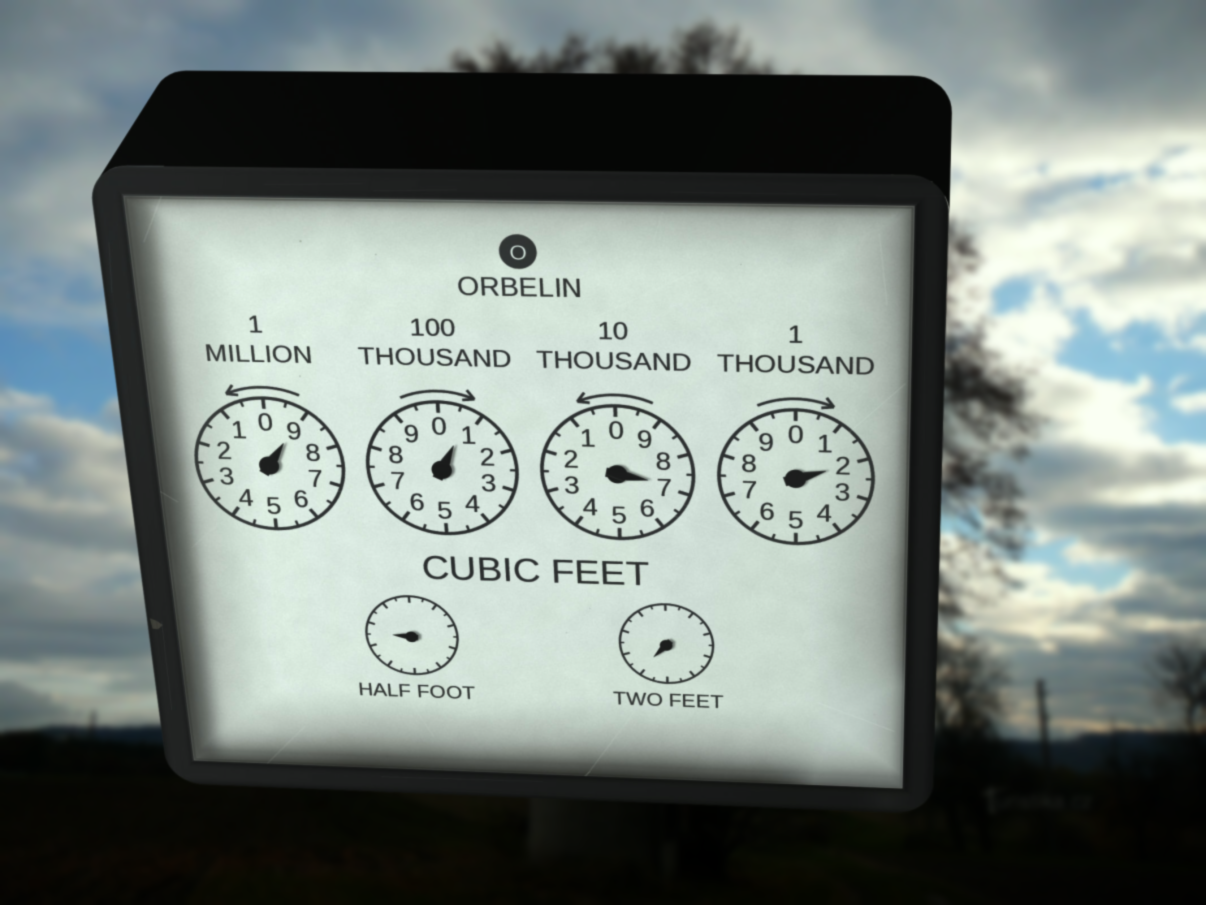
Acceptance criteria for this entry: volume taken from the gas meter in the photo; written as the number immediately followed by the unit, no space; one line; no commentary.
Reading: 907200ft³
